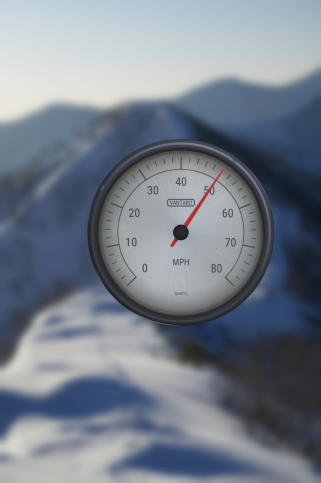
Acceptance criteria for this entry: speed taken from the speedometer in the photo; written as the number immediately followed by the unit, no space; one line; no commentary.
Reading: 50mph
